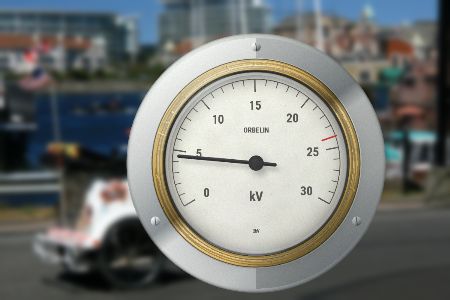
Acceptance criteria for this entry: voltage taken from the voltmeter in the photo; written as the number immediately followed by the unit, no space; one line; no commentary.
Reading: 4.5kV
